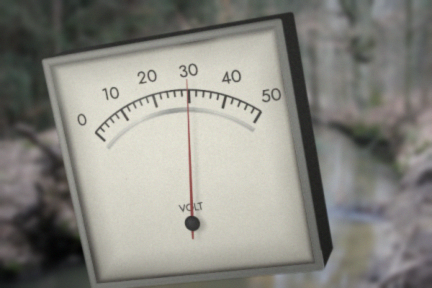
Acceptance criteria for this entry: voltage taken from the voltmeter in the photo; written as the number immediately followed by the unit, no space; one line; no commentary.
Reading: 30V
